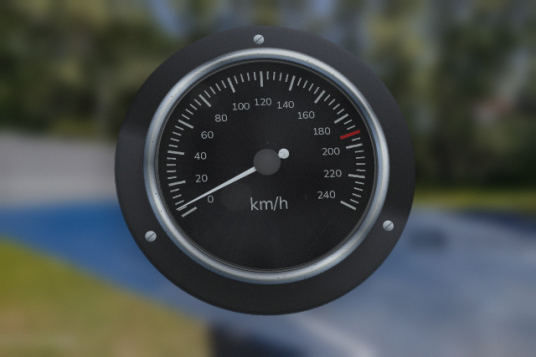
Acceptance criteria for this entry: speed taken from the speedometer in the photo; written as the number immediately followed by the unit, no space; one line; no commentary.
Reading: 4km/h
